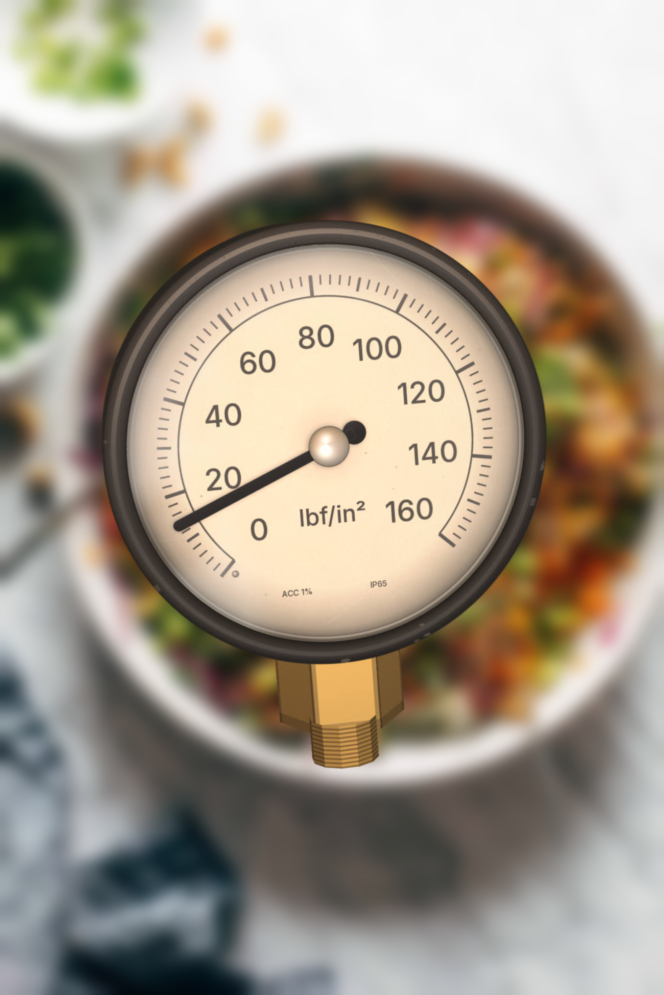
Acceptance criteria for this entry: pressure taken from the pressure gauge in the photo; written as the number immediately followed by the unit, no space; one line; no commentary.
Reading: 14psi
